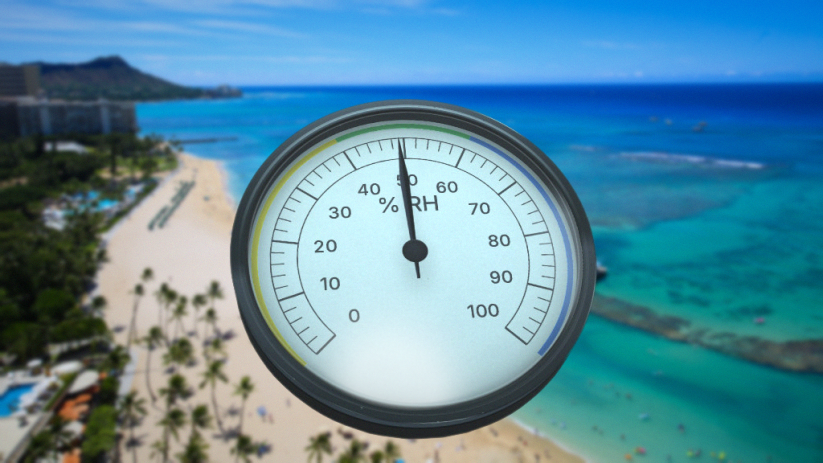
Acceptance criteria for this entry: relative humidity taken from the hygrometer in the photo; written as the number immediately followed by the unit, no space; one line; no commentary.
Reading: 49%
